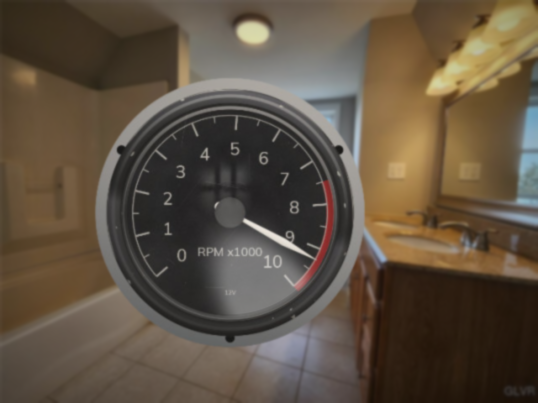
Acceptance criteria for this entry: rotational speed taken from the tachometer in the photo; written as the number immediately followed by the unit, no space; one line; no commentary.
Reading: 9250rpm
